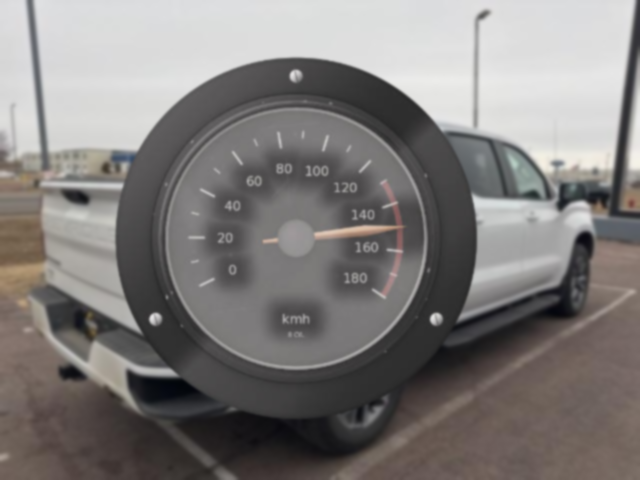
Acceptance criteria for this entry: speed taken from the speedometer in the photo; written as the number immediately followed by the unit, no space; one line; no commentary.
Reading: 150km/h
